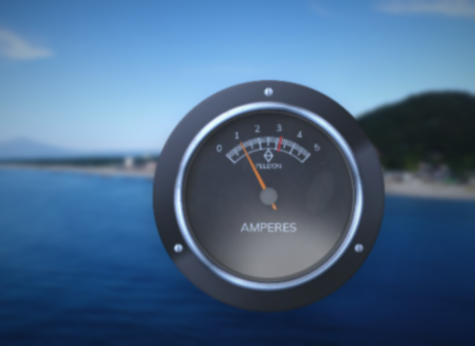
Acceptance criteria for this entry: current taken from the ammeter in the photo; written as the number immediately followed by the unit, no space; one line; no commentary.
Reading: 1A
